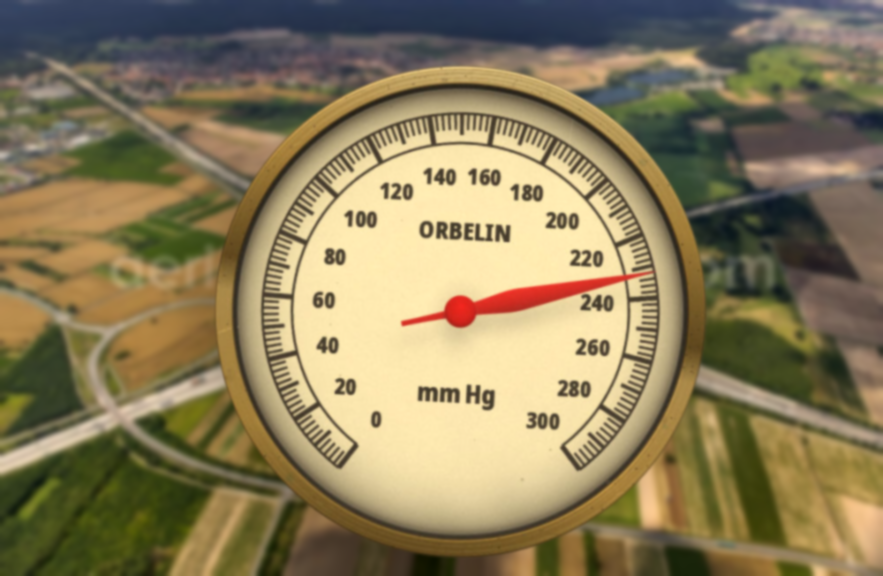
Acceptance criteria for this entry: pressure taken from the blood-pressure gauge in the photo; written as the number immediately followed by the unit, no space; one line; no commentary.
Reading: 232mmHg
